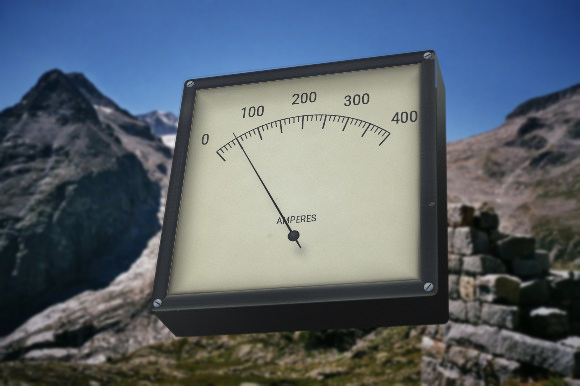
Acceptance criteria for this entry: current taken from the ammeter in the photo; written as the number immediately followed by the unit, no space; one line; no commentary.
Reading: 50A
